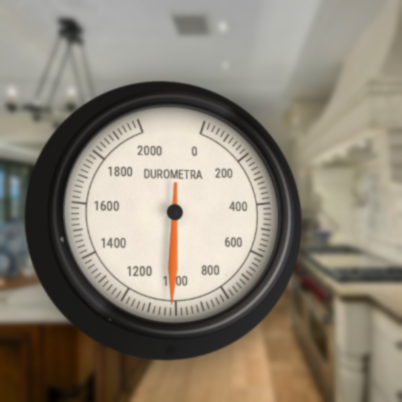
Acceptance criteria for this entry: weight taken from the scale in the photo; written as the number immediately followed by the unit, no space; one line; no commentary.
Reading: 1020g
